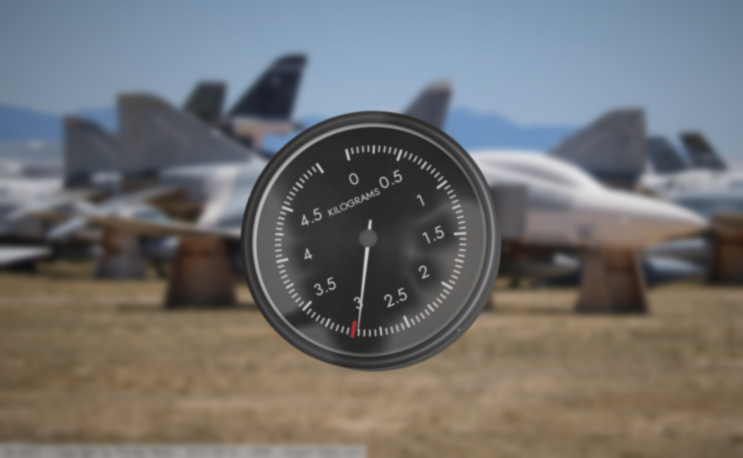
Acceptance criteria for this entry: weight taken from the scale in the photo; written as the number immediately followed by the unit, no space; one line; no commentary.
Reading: 2.95kg
